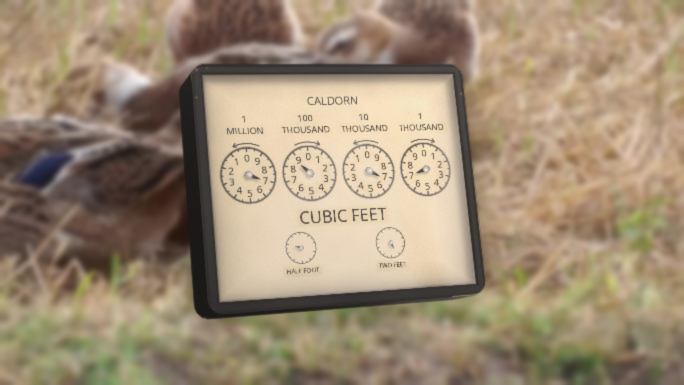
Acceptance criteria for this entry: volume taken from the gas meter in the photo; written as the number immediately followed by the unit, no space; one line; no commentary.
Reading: 686700ft³
